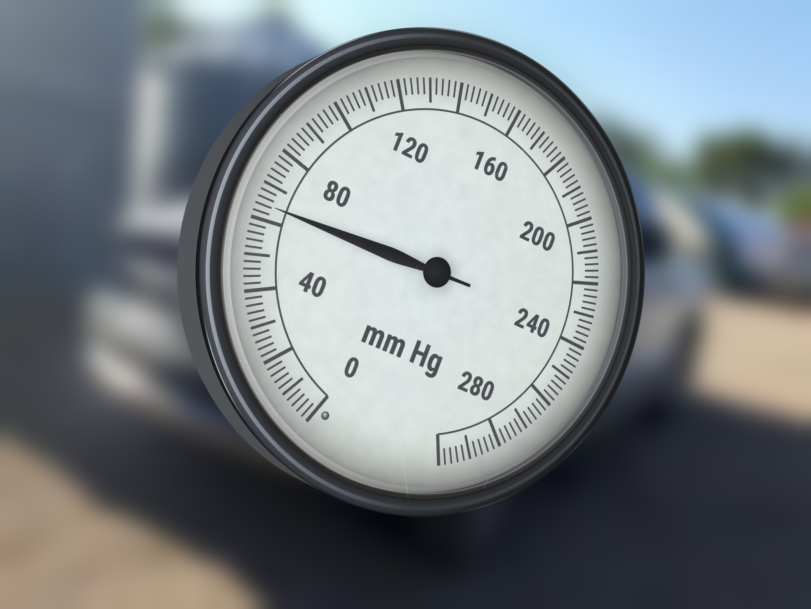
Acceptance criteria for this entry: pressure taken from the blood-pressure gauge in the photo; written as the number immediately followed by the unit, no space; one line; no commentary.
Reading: 64mmHg
